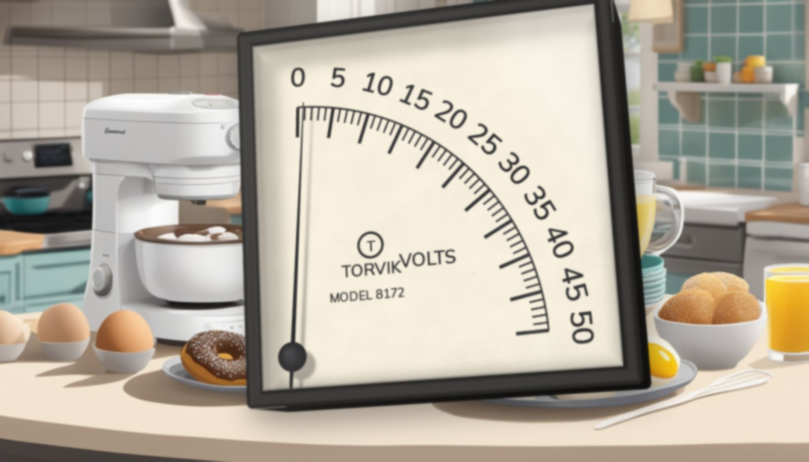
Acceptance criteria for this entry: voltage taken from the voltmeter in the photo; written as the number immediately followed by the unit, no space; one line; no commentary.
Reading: 1V
